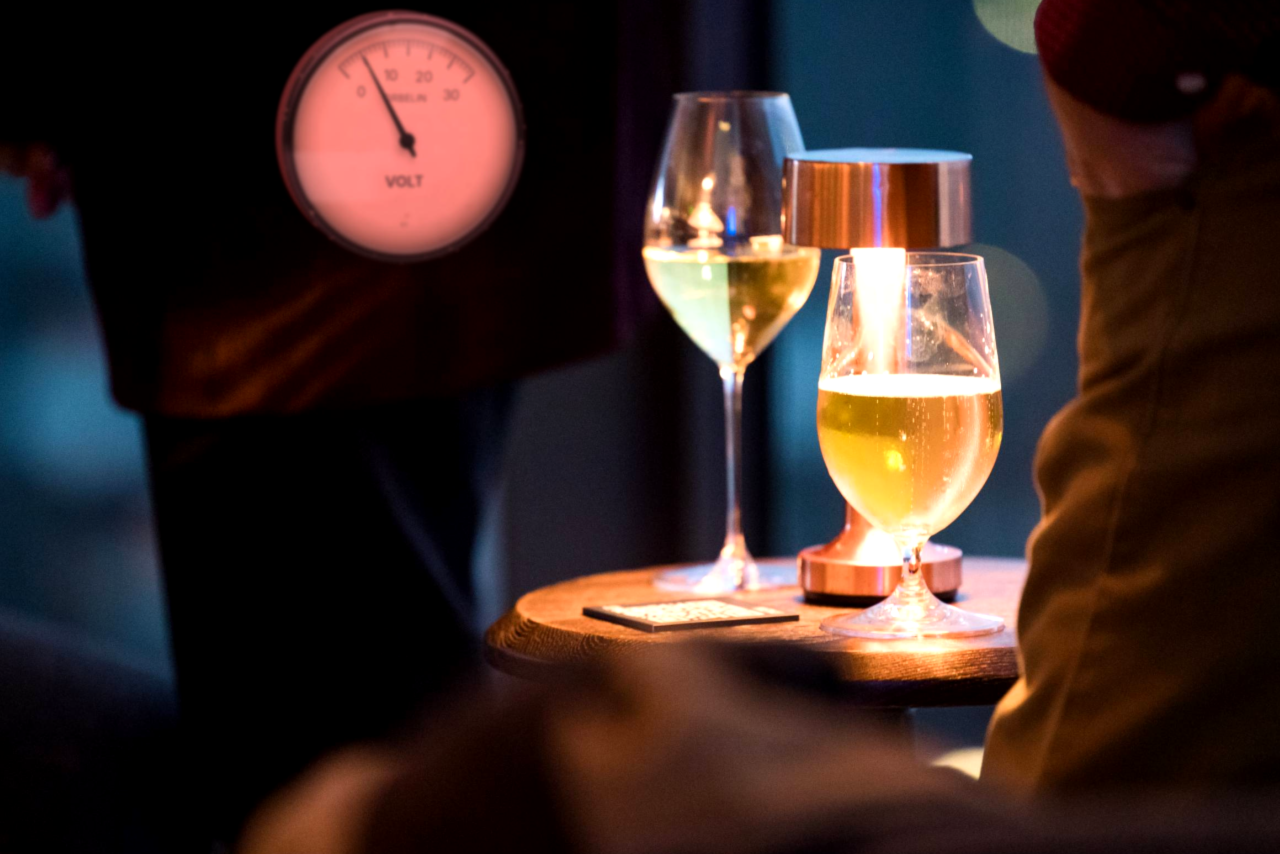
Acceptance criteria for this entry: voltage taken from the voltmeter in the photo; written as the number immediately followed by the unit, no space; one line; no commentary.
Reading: 5V
